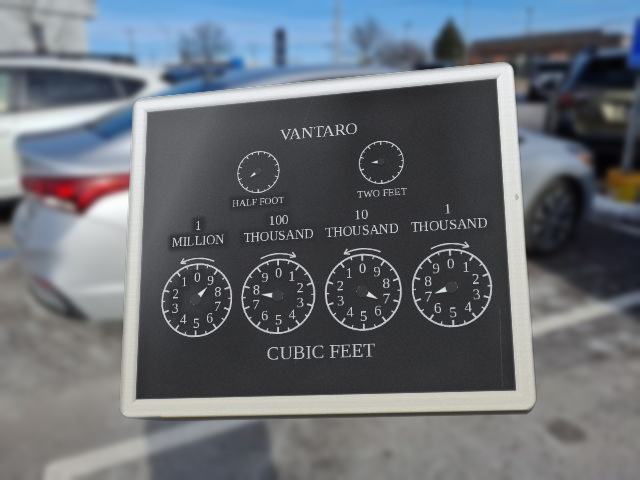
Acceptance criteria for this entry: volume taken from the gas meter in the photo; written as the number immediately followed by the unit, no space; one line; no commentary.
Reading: 876700ft³
